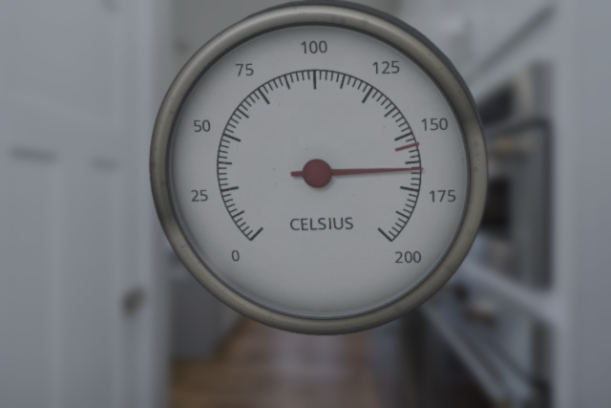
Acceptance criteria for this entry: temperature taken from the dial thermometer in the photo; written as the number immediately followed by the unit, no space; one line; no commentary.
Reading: 165°C
